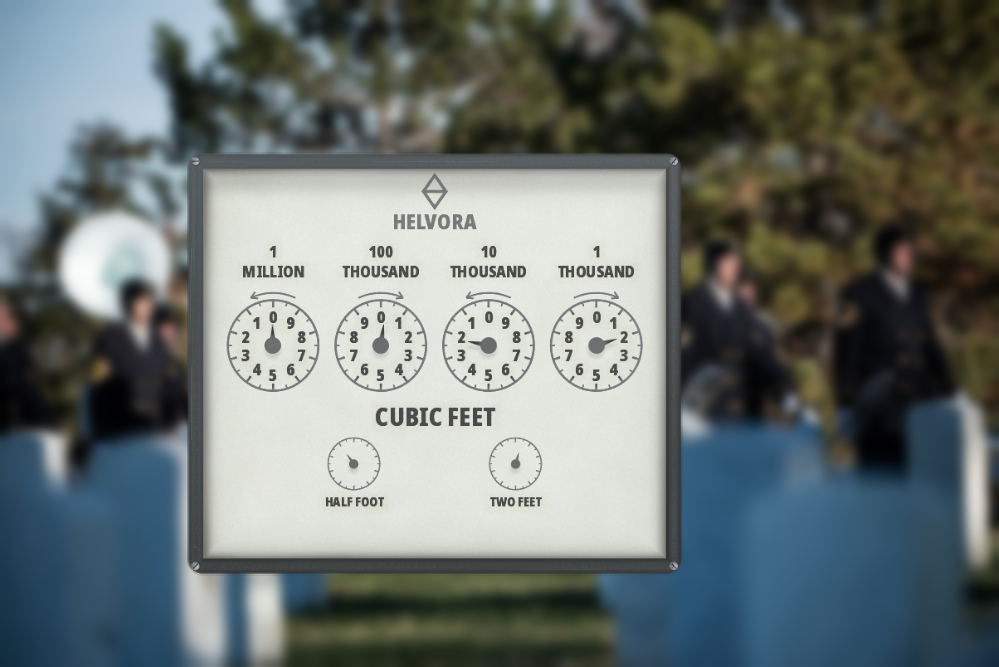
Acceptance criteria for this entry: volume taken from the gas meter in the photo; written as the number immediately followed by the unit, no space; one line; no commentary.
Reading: 2200ft³
